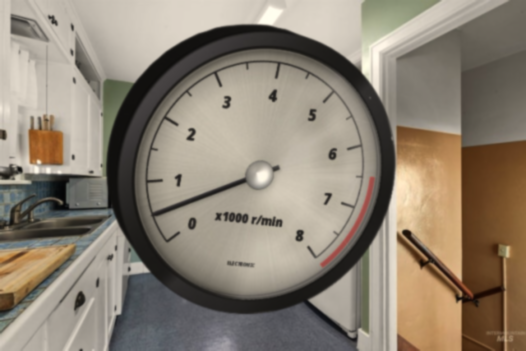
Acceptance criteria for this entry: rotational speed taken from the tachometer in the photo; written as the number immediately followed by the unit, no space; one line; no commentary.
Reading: 500rpm
